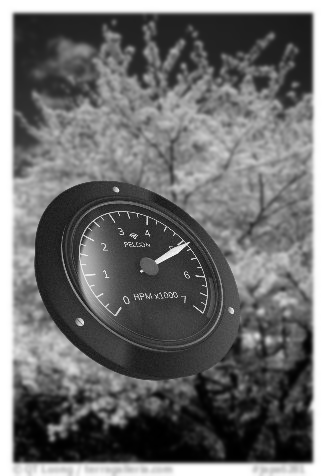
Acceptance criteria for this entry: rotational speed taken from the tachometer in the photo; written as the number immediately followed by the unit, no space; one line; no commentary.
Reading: 5125rpm
